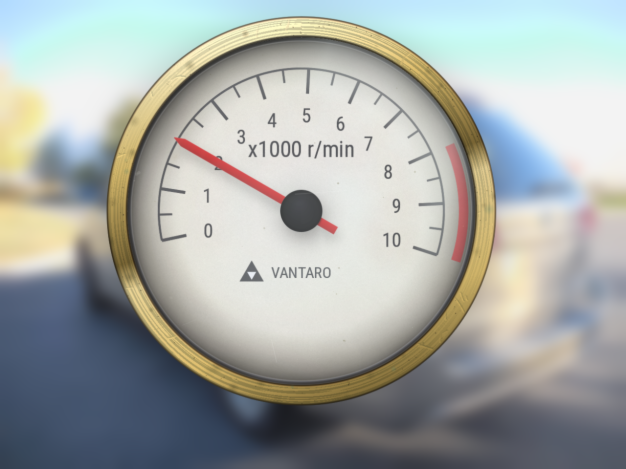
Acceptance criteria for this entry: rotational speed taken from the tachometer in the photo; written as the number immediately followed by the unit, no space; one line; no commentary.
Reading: 2000rpm
